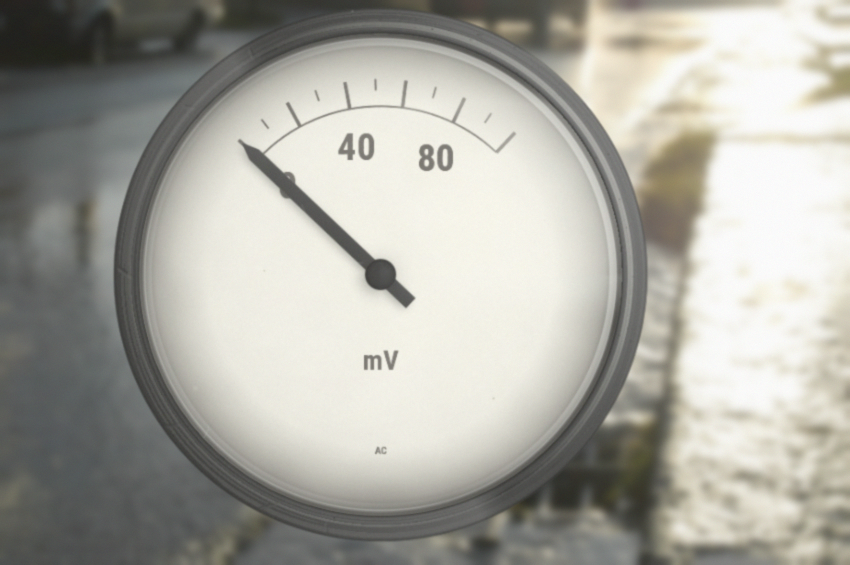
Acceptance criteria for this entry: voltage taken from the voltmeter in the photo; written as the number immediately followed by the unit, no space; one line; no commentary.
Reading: 0mV
